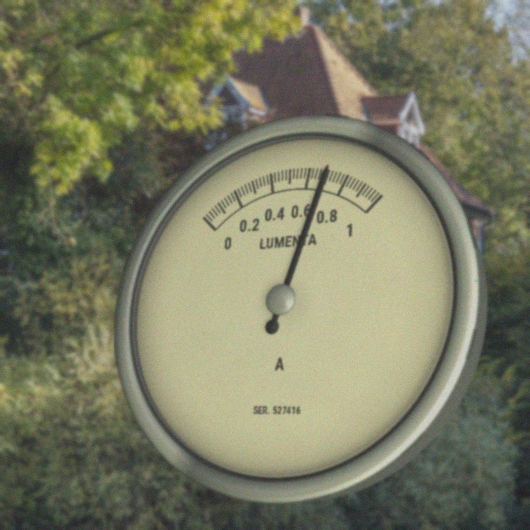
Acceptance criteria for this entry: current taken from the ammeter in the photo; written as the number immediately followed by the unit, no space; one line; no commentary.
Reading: 0.7A
